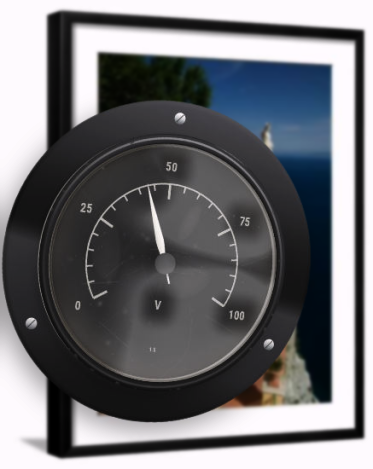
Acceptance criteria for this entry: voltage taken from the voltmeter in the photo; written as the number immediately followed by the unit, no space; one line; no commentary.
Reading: 42.5V
